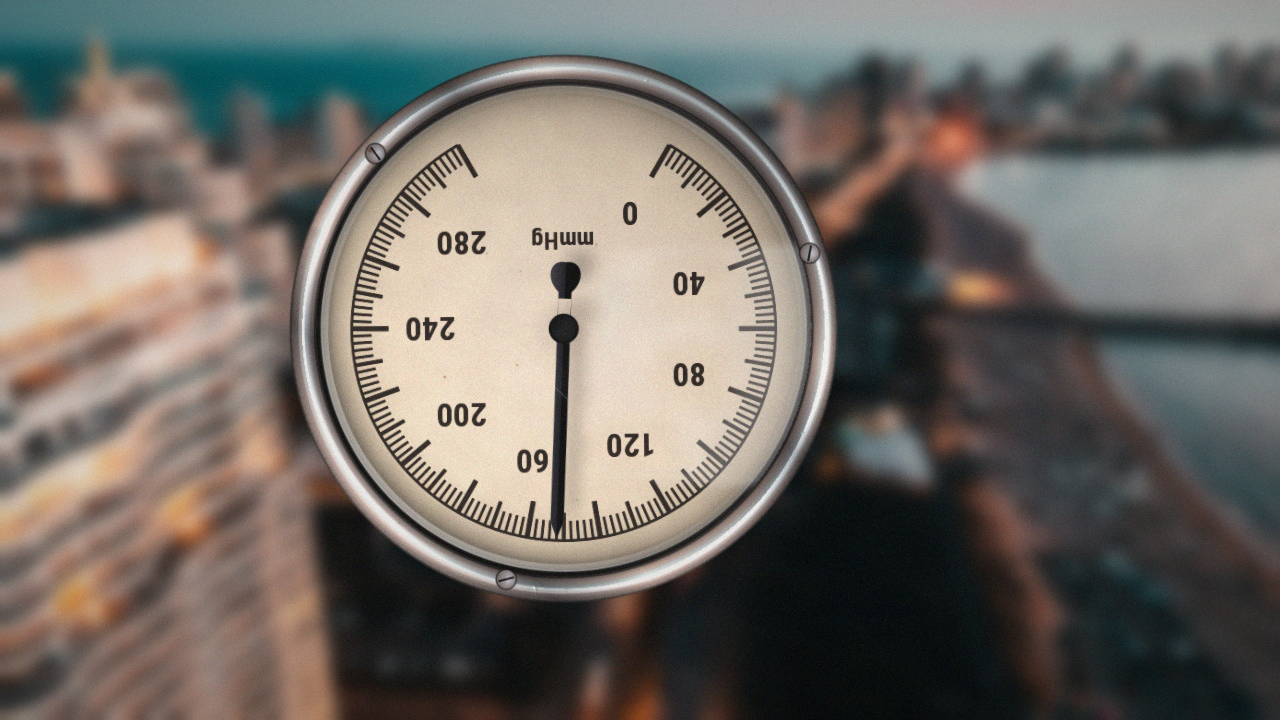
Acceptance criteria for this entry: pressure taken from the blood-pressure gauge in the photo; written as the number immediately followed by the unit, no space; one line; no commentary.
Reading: 152mmHg
